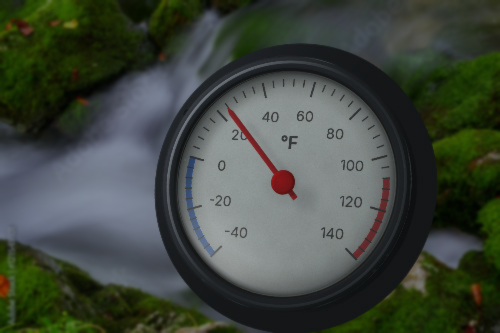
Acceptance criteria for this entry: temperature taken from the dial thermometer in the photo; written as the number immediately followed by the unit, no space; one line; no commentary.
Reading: 24°F
